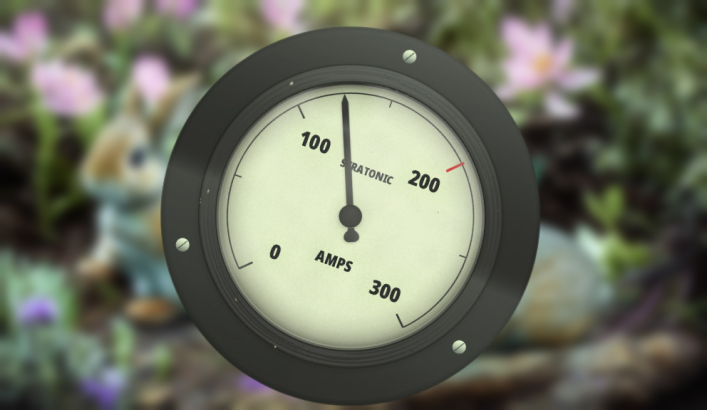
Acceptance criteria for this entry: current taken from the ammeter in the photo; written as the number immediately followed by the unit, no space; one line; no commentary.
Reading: 125A
